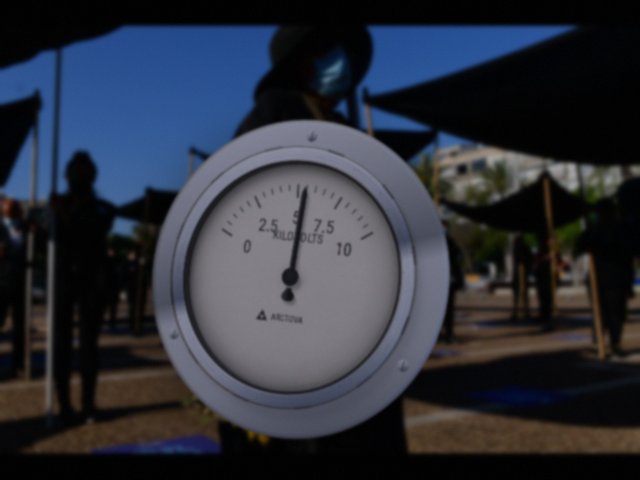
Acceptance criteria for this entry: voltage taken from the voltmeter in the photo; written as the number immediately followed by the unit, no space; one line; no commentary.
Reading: 5.5kV
